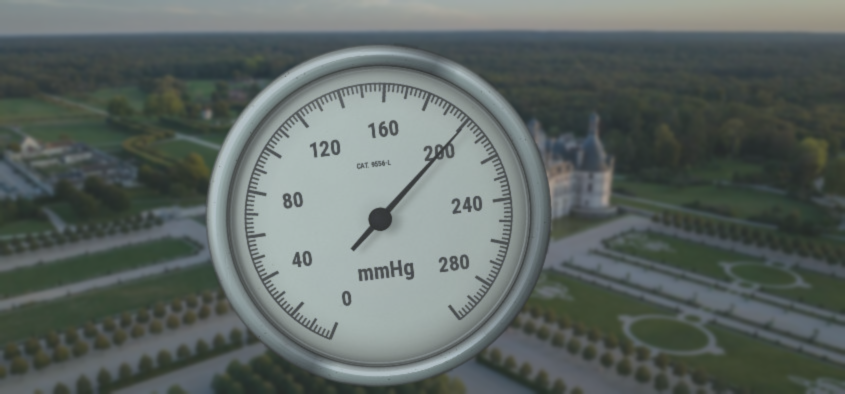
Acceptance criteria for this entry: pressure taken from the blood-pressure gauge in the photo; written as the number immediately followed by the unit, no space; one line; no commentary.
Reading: 200mmHg
